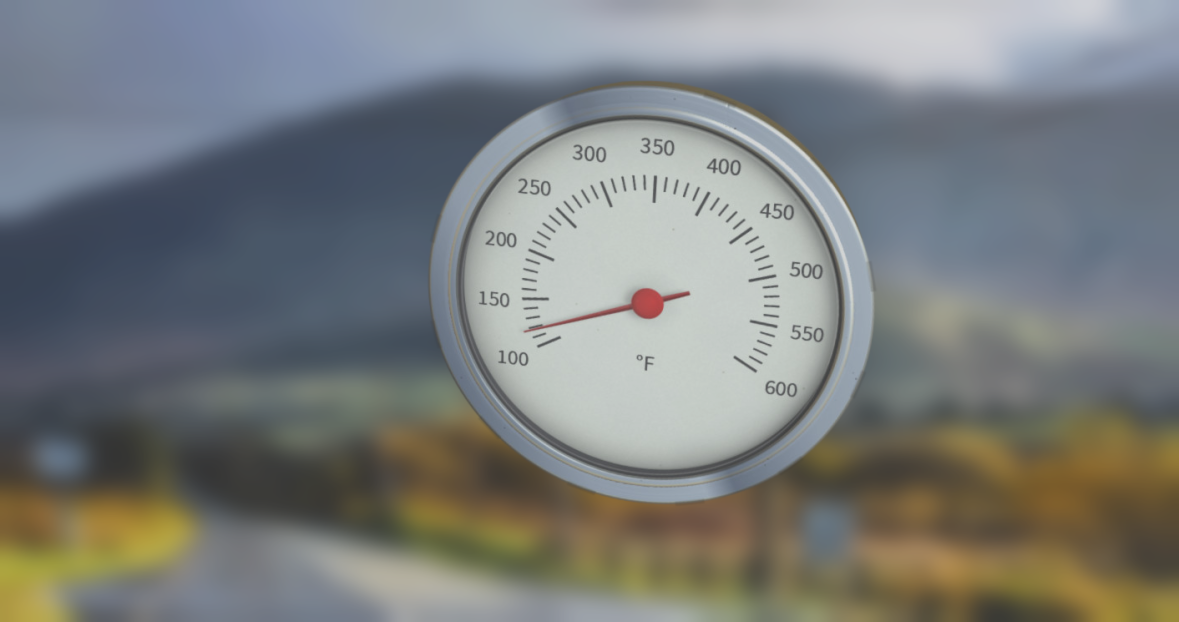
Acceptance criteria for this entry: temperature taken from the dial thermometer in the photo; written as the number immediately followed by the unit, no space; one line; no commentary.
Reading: 120°F
